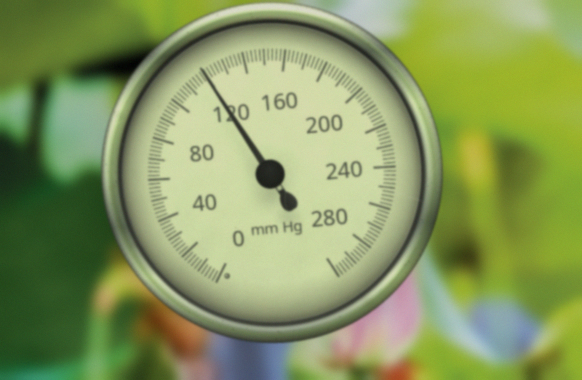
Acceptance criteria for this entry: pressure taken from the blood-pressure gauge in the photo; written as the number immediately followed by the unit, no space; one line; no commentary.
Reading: 120mmHg
